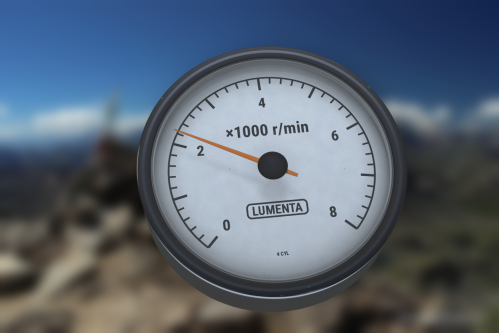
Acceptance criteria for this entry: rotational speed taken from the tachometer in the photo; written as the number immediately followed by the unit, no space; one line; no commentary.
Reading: 2200rpm
